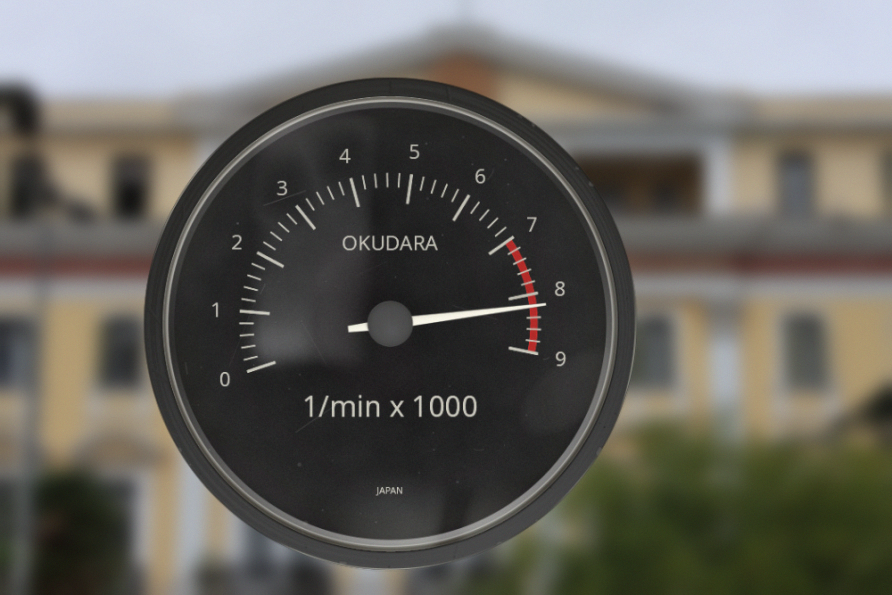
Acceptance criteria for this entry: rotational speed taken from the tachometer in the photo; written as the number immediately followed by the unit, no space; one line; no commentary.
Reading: 8200rpm
